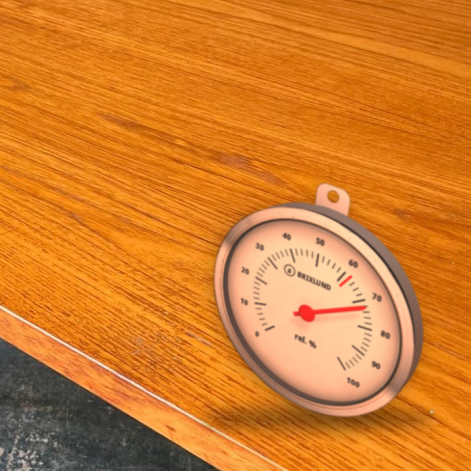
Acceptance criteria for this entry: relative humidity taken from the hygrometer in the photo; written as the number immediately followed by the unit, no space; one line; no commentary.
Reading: 72%
